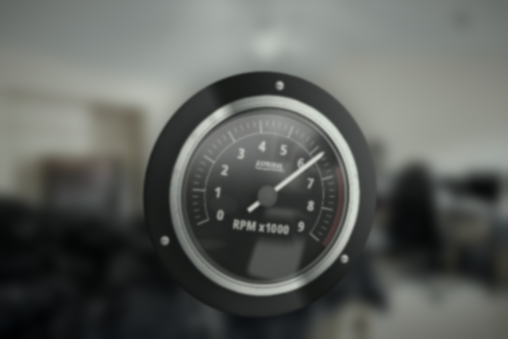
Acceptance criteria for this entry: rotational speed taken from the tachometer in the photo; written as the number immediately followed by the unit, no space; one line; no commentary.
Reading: 6200rpm
